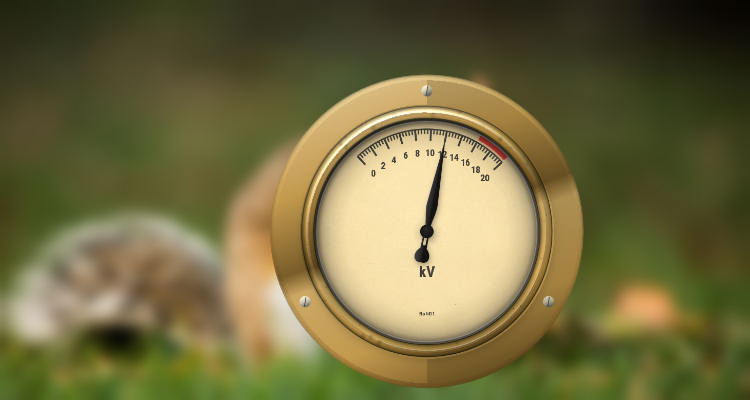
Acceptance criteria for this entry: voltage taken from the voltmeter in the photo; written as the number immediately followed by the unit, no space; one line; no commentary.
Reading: 12kV
